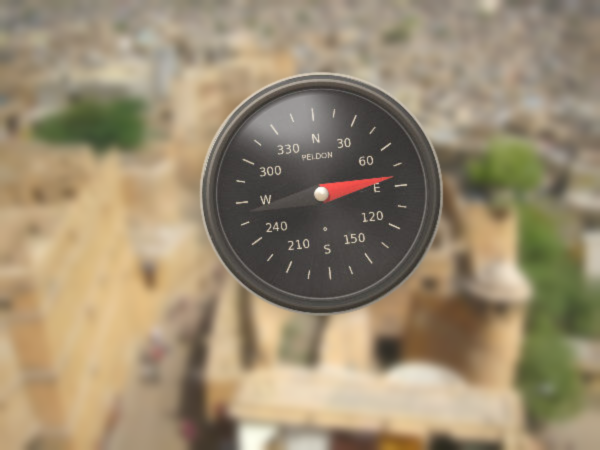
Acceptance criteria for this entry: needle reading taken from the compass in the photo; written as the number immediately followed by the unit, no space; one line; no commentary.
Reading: 82.5°
